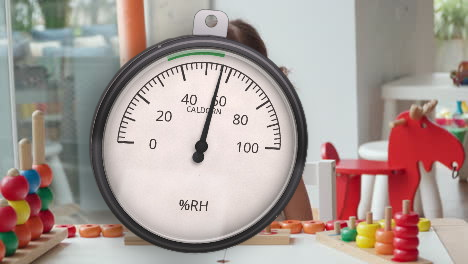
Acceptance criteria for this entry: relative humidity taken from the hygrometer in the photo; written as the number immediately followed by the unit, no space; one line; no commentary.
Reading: 56%
